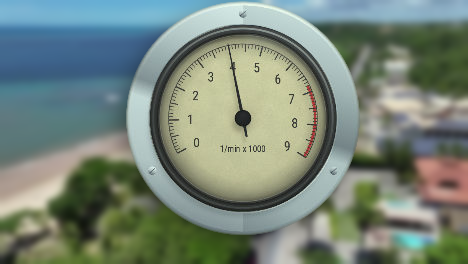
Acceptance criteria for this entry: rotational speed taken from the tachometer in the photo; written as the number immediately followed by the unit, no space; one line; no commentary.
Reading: 4000rpm
